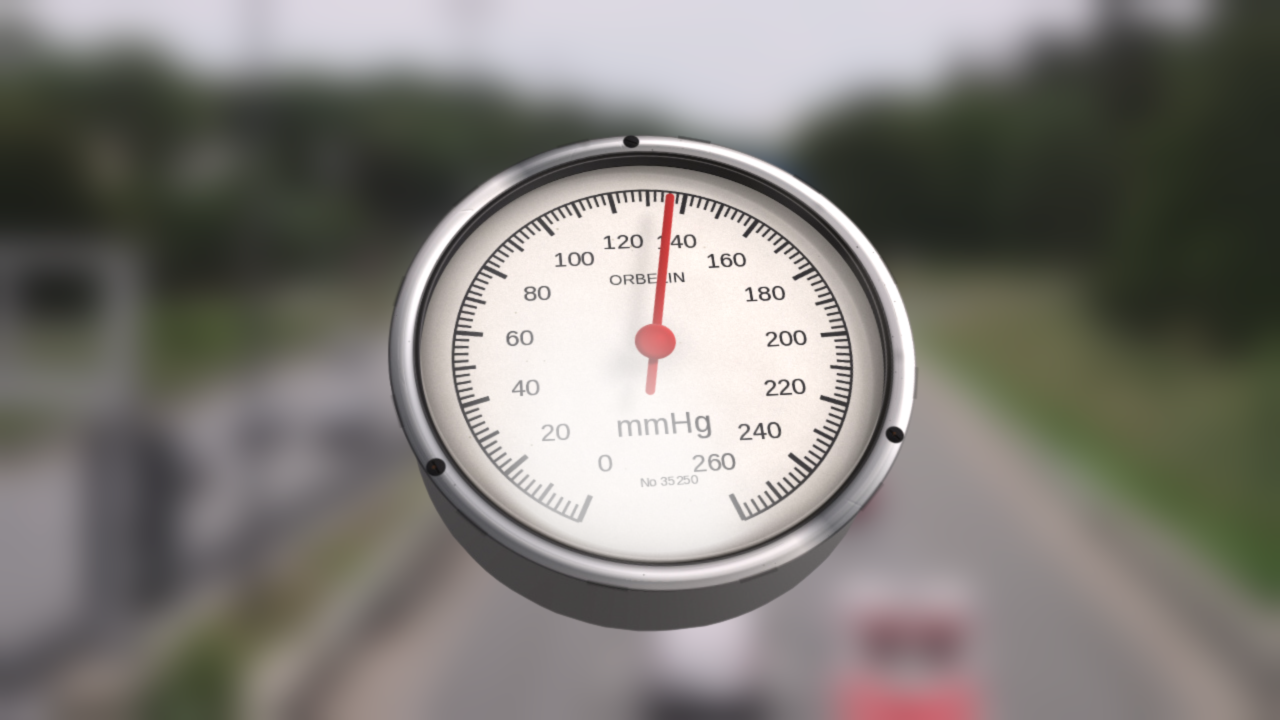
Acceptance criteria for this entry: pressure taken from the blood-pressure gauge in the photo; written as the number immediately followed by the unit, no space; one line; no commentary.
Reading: 136mmHg
